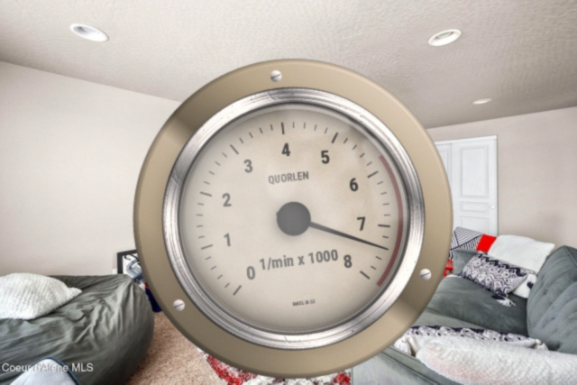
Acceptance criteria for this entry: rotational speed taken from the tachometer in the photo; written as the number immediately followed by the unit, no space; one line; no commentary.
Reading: 7400rpm
